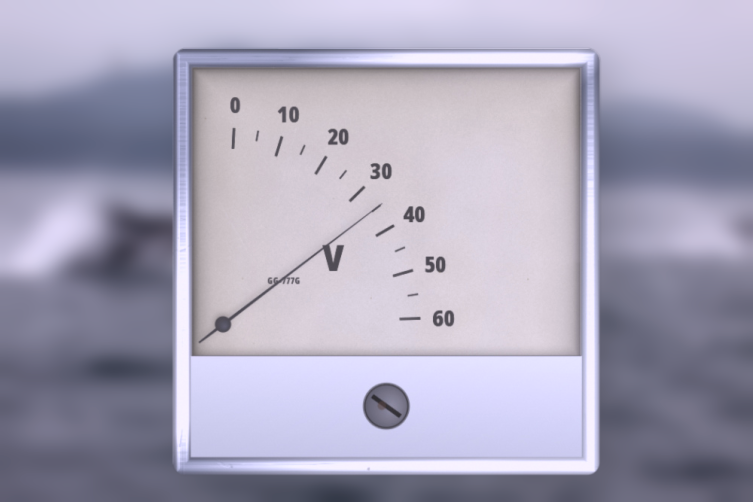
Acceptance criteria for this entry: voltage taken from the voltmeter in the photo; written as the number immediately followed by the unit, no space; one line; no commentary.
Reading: 35V
